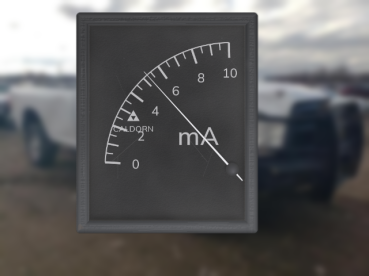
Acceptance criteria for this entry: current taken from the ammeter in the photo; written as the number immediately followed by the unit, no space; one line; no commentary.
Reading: 5.25mA
